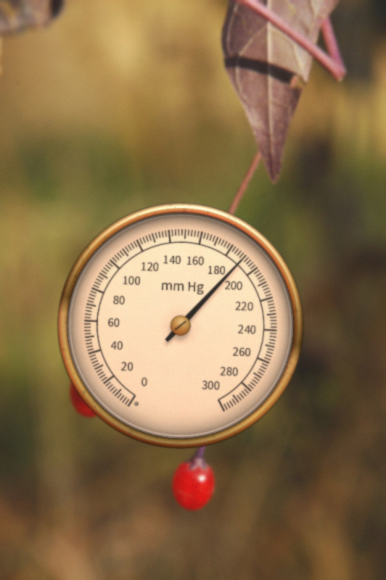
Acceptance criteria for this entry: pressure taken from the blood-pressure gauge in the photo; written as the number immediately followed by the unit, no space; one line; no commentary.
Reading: 190mmHg
